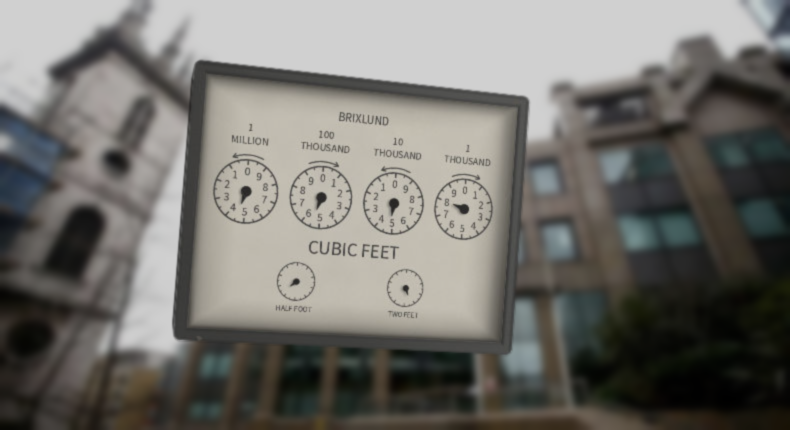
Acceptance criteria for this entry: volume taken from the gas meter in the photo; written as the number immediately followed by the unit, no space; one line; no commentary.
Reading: 454800ft³
